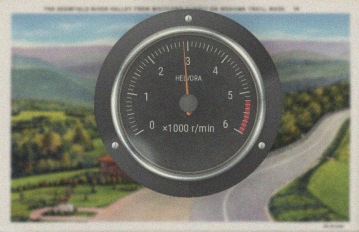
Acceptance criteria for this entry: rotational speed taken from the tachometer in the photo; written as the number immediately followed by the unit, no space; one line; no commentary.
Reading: 2900rpm
